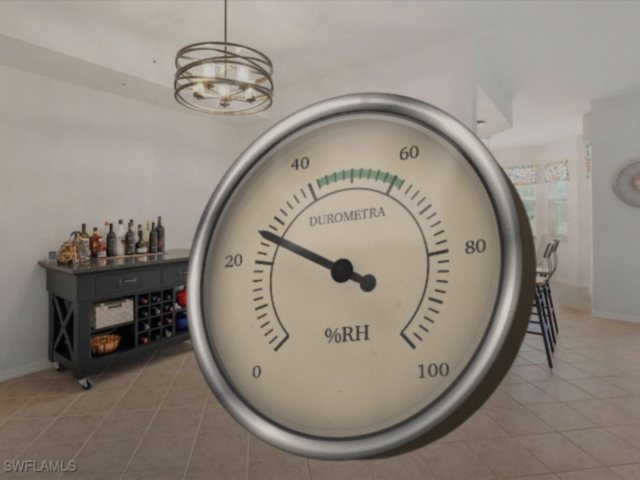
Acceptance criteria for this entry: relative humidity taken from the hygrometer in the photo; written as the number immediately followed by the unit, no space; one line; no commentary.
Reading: 26%
